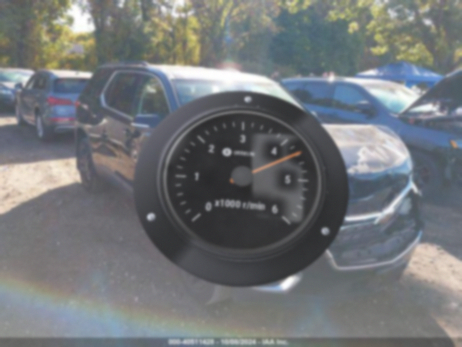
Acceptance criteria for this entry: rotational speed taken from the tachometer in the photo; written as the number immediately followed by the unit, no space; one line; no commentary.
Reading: 4400rpm
